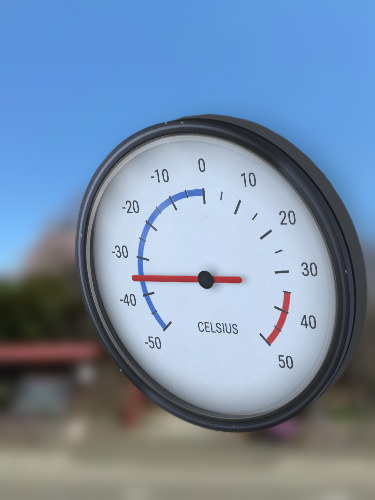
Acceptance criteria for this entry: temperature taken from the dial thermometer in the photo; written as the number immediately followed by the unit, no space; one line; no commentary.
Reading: -35°C
